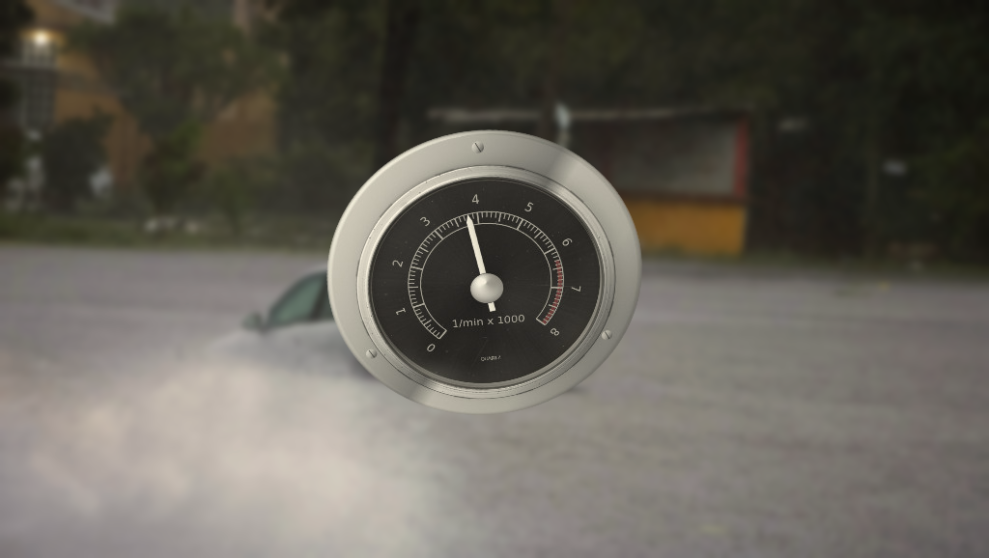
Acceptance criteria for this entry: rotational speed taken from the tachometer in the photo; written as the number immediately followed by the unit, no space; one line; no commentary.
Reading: 3800rpm
